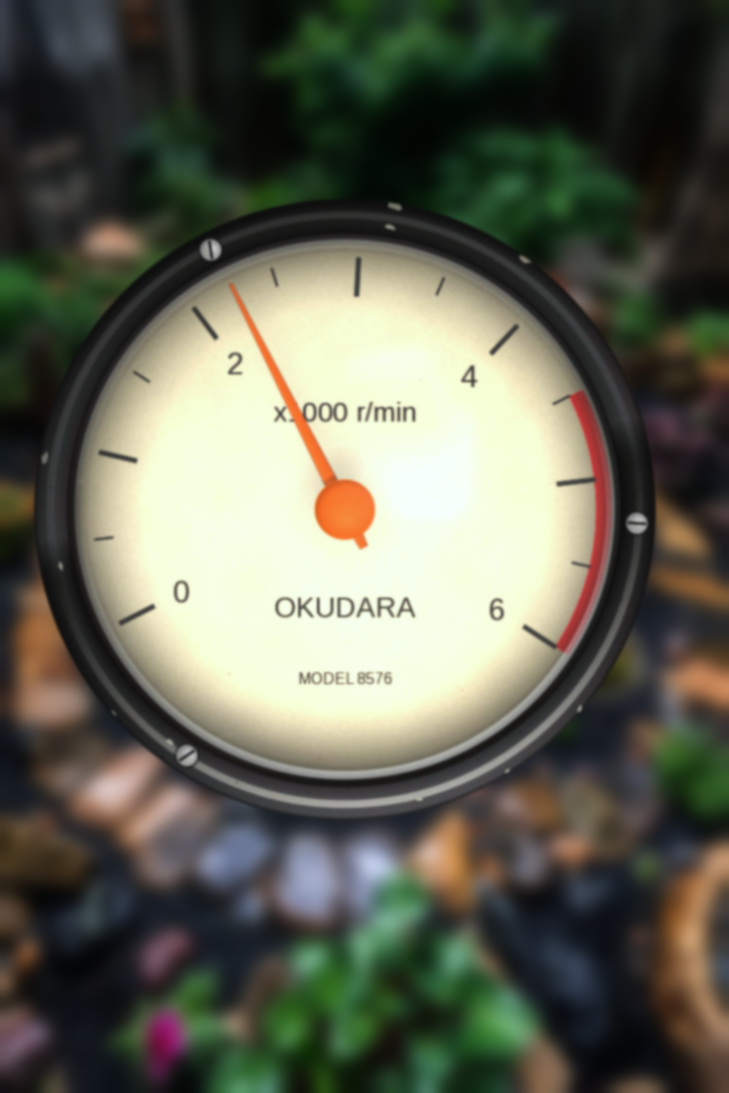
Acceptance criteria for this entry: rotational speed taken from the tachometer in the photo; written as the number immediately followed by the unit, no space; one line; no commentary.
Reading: 2250rpm
